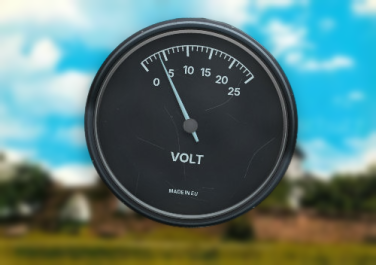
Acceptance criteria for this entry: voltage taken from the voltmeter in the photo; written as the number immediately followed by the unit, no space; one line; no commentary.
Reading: 4V
